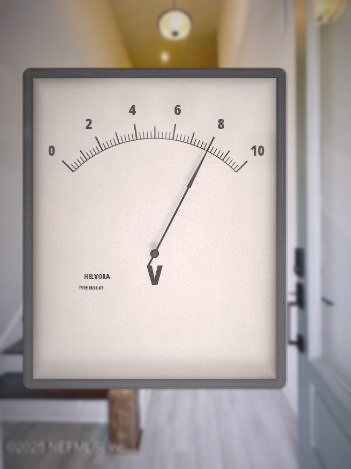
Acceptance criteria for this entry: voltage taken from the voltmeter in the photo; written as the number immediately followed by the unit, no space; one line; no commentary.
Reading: 8V
